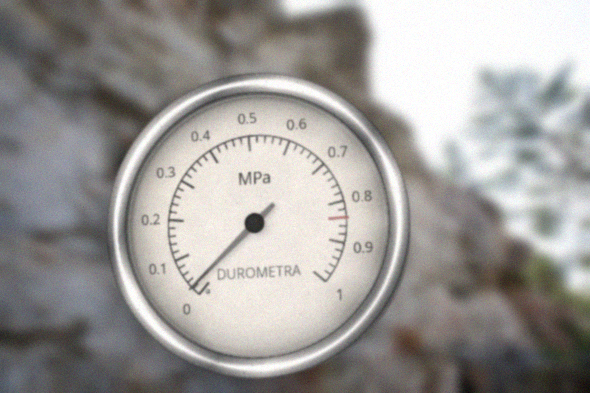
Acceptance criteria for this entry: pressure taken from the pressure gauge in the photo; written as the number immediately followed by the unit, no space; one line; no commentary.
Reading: 0.02MPa
